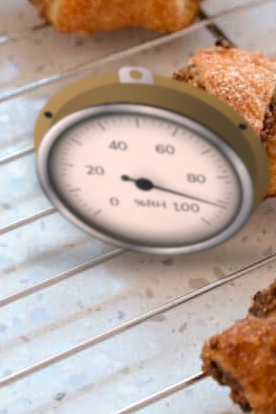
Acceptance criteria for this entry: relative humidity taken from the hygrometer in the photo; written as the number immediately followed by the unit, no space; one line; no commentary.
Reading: 90%
